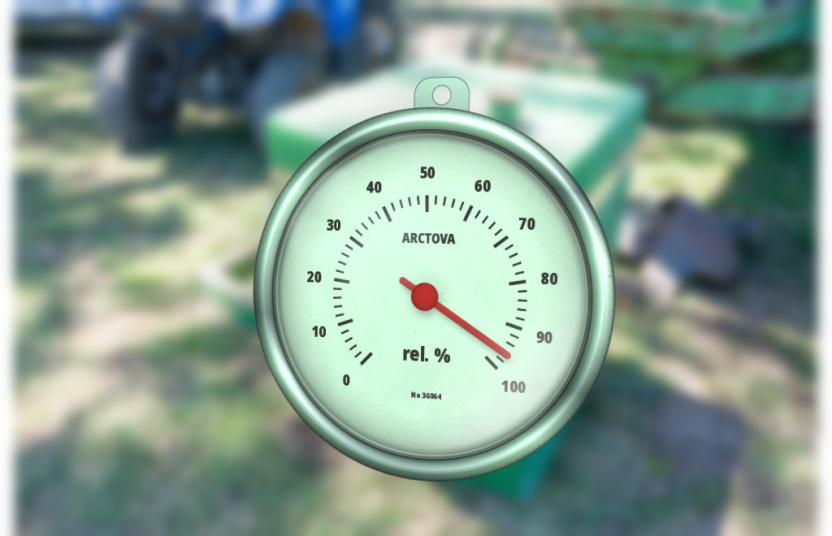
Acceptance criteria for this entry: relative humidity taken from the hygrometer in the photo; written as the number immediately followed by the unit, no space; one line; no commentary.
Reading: 96%
